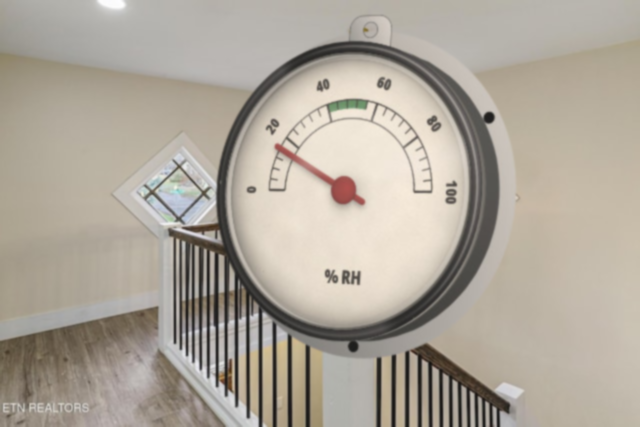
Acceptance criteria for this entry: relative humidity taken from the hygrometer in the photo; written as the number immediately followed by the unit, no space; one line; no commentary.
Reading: 16%
